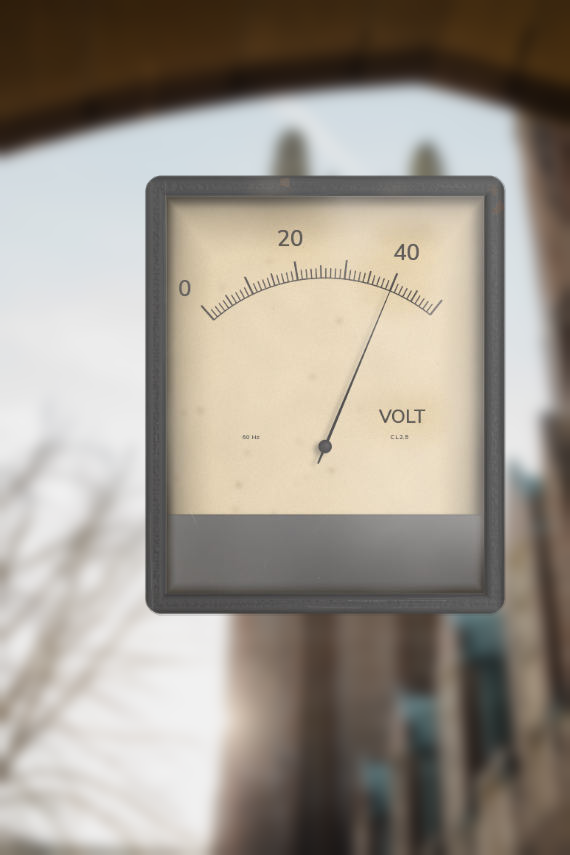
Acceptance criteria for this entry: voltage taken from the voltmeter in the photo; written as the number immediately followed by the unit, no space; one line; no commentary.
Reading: 40V
